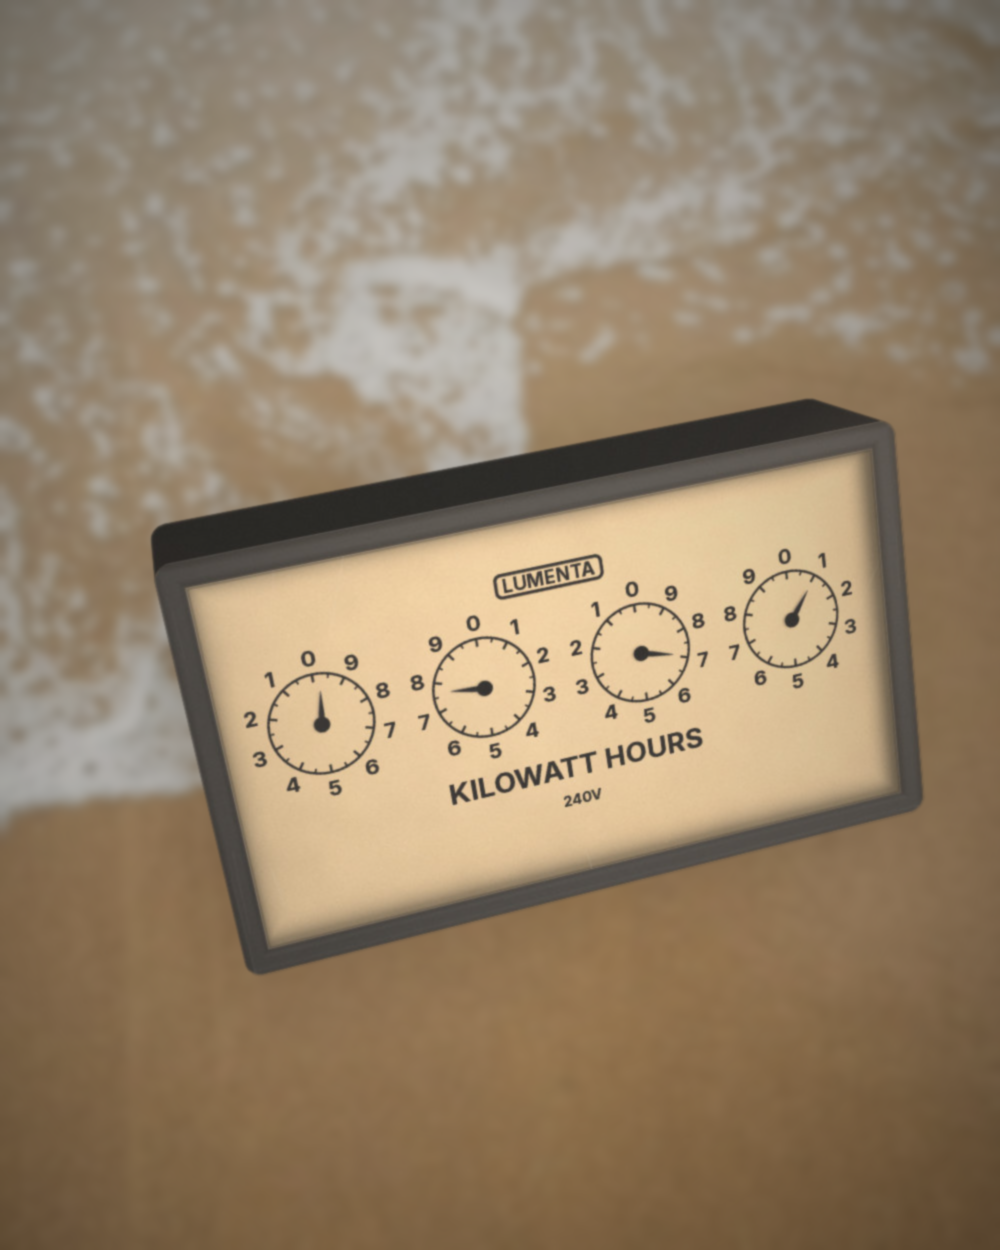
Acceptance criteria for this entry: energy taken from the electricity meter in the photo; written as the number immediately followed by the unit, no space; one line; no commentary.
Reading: 9771kWh
